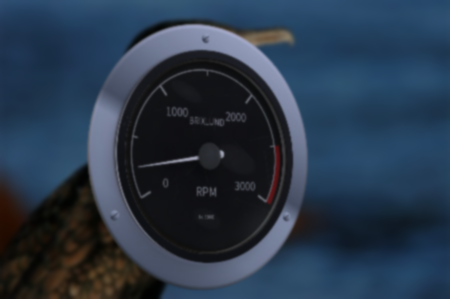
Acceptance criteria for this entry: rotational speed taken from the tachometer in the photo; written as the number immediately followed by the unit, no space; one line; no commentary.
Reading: 250rpm
